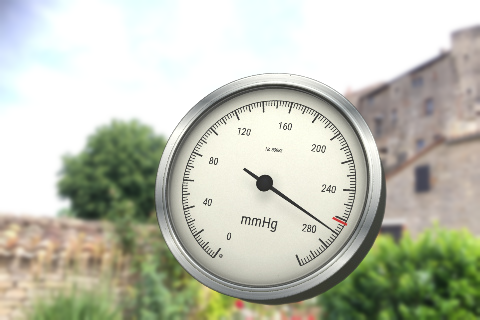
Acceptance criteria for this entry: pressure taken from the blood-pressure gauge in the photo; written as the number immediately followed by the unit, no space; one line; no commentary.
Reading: 270mmHg
